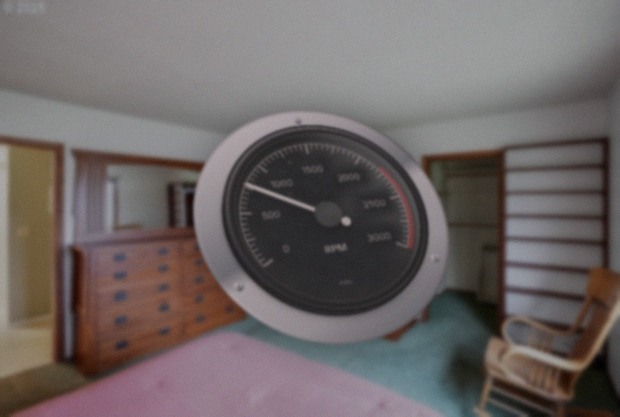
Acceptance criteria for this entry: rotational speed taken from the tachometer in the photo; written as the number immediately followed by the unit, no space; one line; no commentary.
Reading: 750rpm
